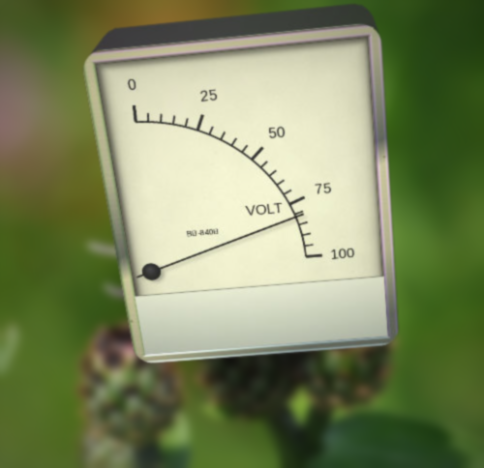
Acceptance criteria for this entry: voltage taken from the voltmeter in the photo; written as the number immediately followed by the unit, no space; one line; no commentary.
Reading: 80V
